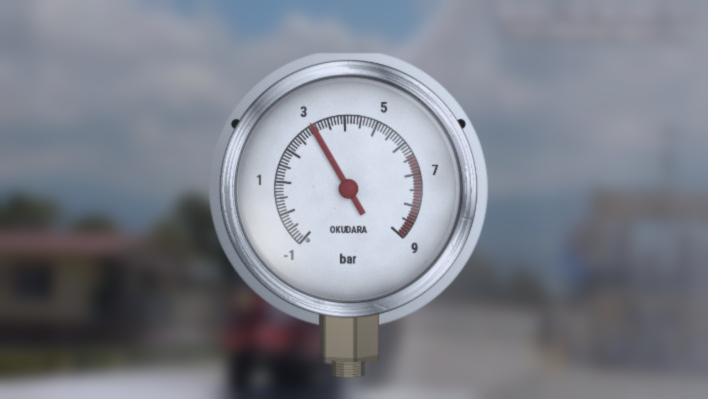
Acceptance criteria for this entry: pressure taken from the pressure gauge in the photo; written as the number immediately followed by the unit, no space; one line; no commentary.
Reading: 3bar
